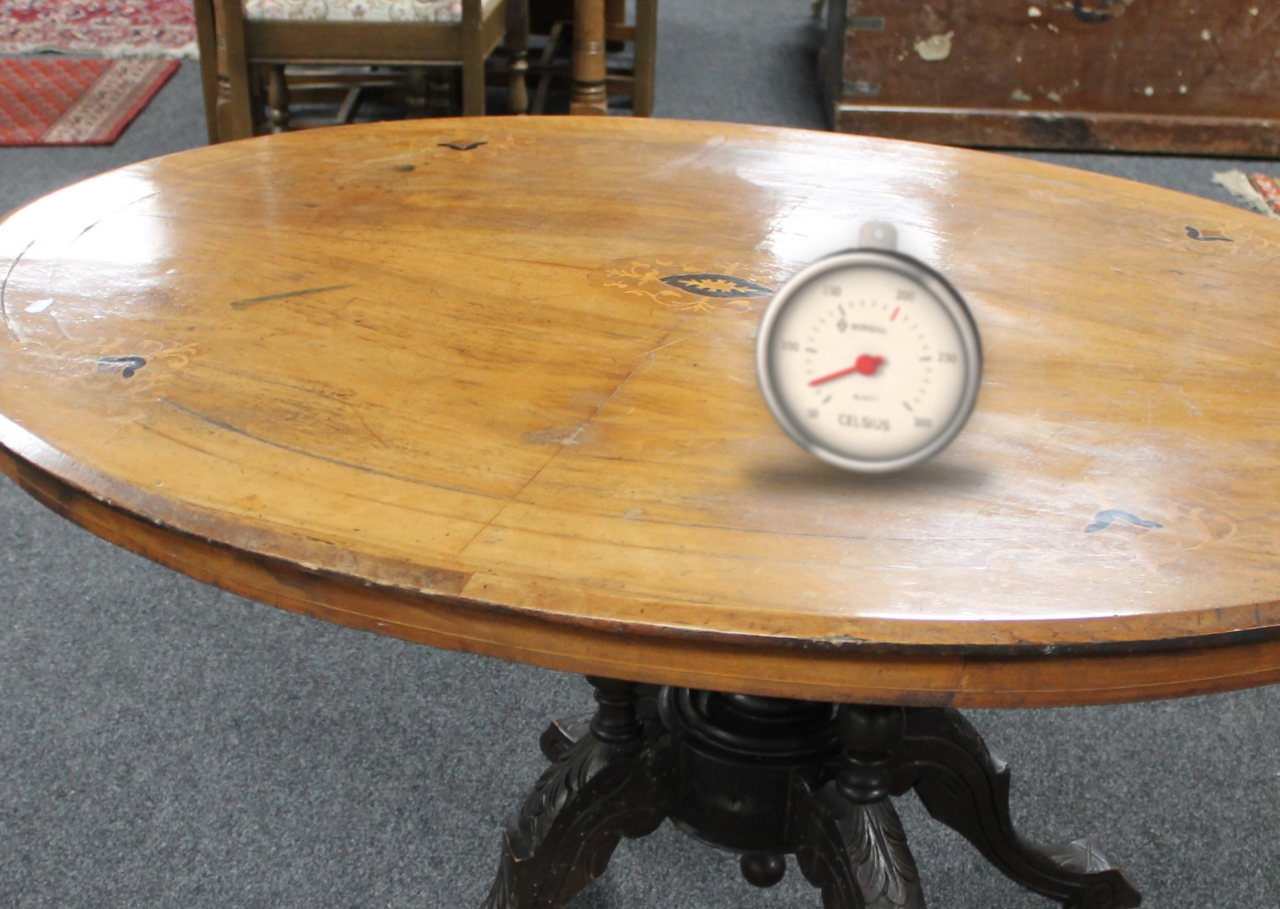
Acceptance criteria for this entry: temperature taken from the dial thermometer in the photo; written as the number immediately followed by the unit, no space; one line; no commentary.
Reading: 70°C
